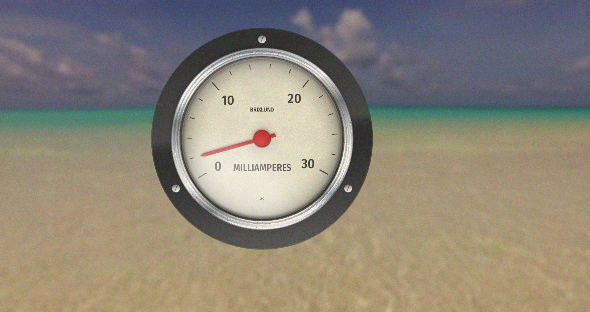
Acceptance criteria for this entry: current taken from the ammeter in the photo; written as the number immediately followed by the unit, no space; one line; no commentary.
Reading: 2mA
